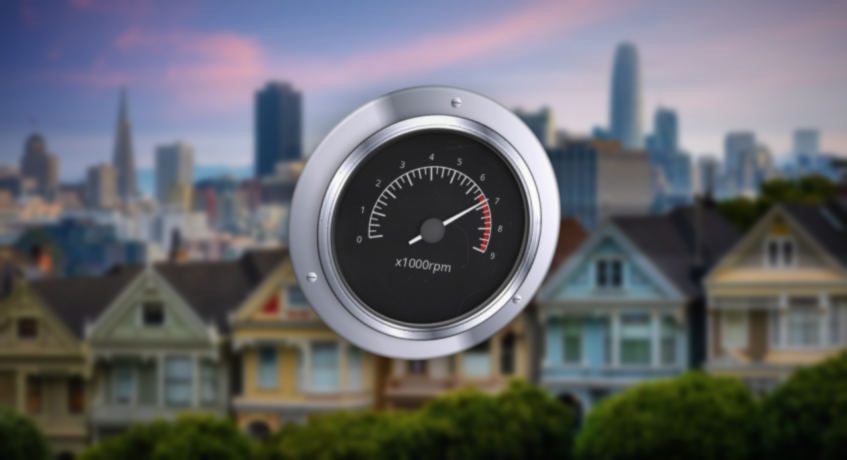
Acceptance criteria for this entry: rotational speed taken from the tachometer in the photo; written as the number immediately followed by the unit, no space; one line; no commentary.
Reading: 6750rpm
